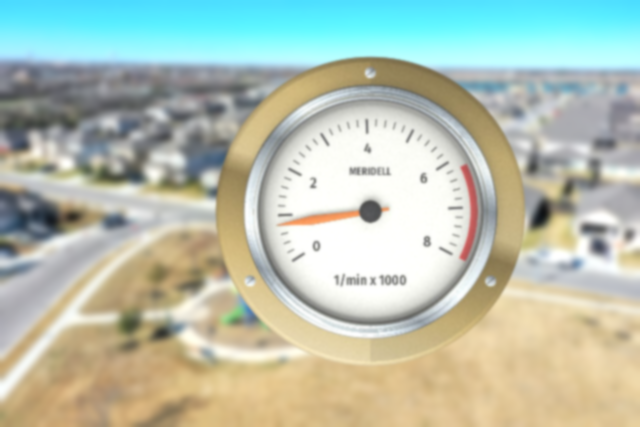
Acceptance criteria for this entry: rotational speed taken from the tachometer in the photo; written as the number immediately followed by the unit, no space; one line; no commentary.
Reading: 800rpm
